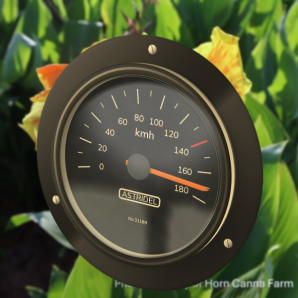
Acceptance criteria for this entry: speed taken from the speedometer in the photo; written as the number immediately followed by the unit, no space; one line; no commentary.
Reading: 170km/h
